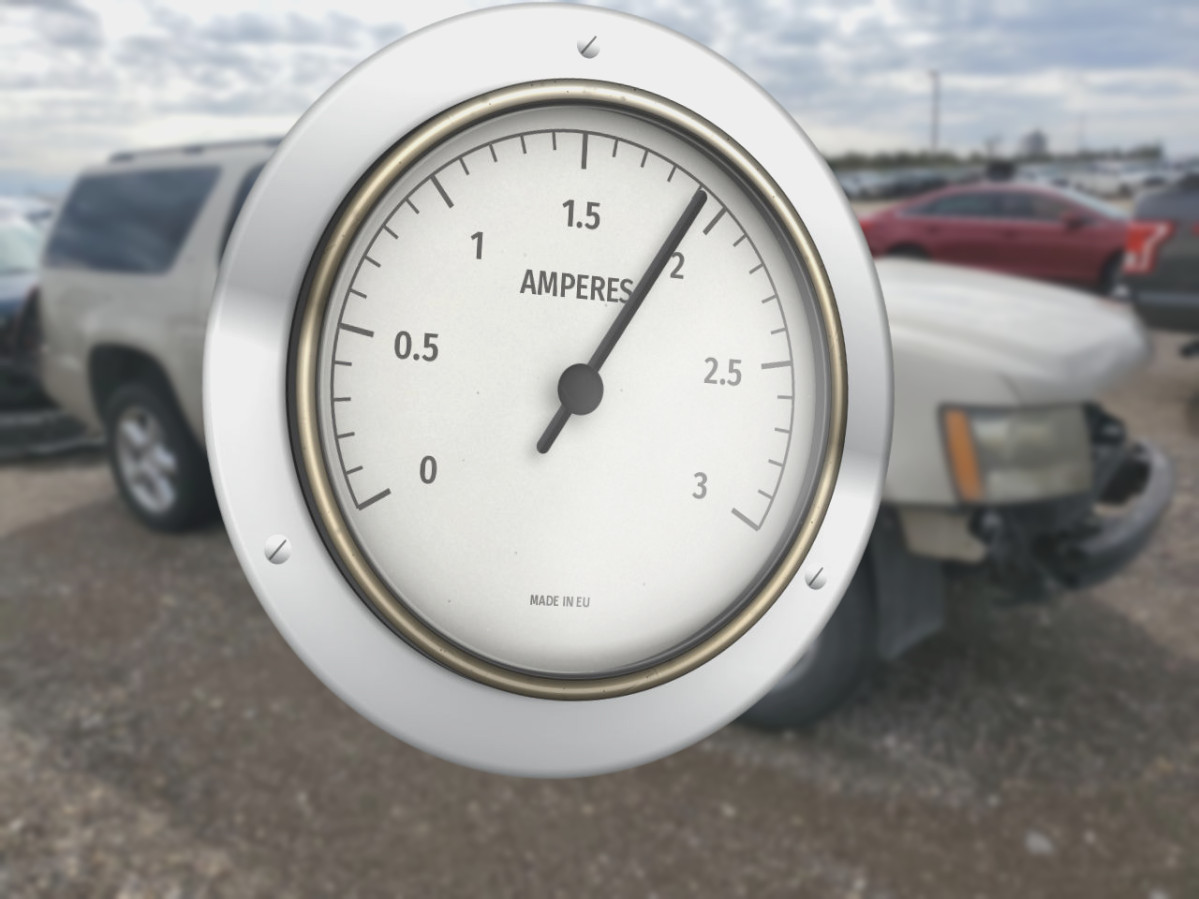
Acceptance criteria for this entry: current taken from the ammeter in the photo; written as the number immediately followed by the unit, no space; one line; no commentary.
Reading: 1.9A
